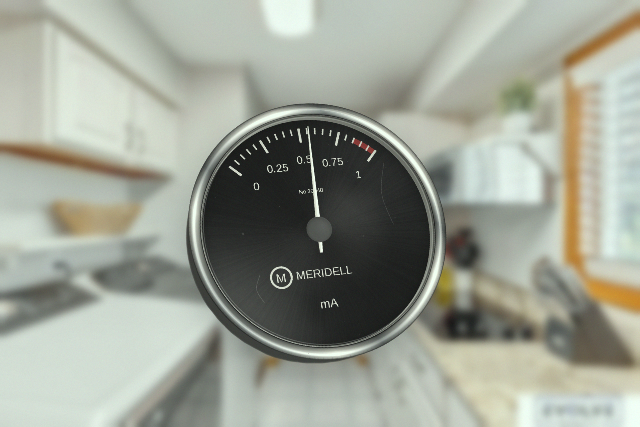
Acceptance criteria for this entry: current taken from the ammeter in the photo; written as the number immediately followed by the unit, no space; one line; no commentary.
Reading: 0.55mA
